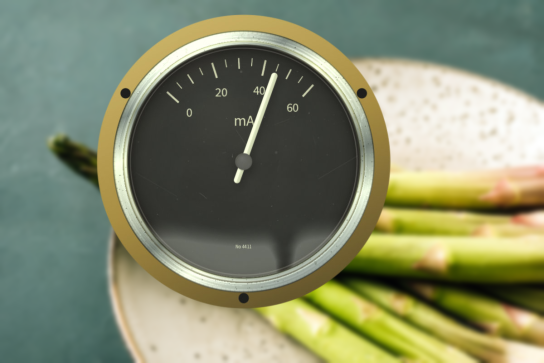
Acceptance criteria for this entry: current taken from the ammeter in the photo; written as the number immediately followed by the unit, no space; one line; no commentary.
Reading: 45mA
